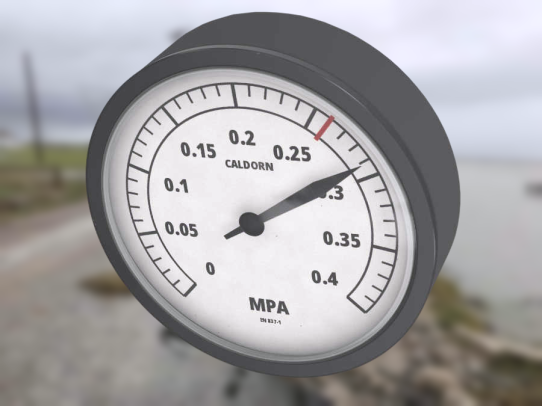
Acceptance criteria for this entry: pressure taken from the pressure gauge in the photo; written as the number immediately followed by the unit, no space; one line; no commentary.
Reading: 0.29MPa
